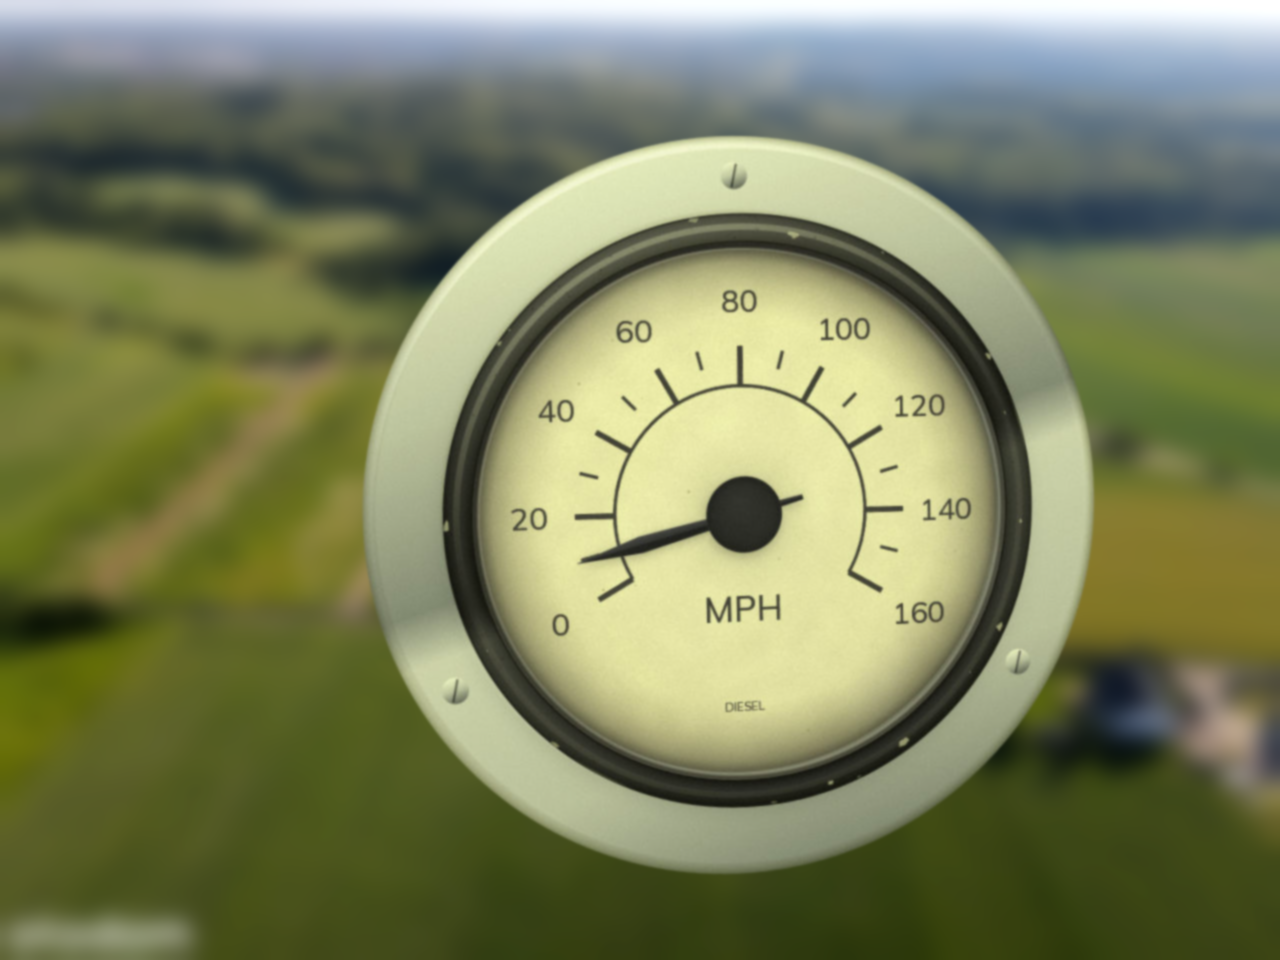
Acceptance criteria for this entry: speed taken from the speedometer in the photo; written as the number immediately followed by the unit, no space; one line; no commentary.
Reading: 10mph
